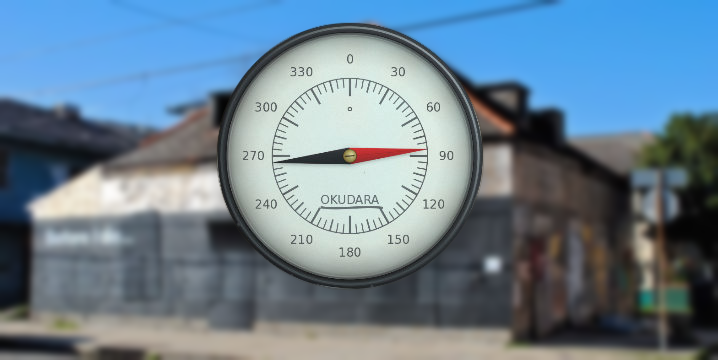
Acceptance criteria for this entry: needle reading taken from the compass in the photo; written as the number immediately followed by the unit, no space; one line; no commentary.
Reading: 85°
